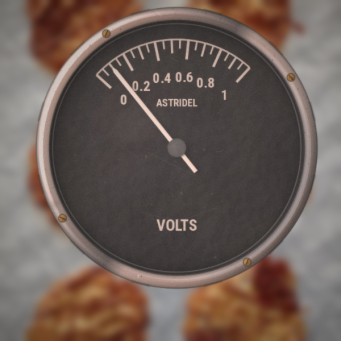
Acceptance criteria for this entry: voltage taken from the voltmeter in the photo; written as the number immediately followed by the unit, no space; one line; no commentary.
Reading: 0.1V
